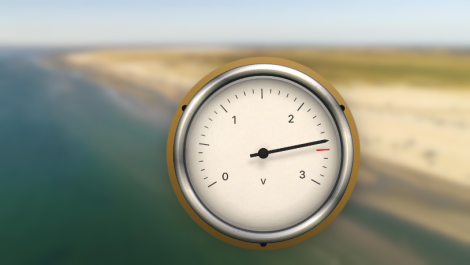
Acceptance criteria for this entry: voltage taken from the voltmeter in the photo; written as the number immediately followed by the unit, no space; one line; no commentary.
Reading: 2.5V
